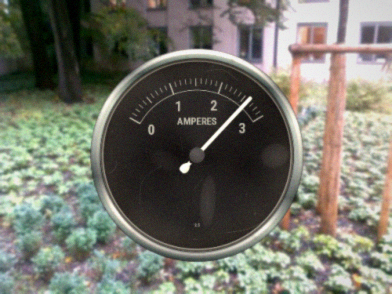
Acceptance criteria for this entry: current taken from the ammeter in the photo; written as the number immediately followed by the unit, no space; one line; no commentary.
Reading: 2.6A
